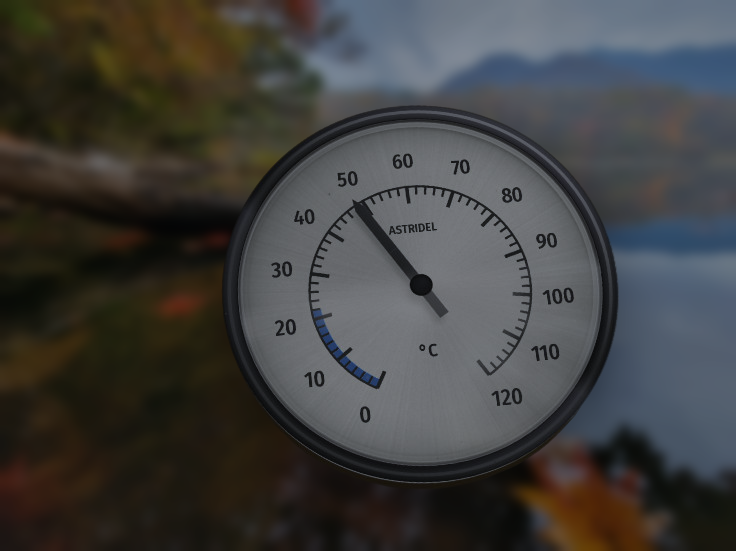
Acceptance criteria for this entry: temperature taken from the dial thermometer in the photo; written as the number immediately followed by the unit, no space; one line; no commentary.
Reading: 48°C
